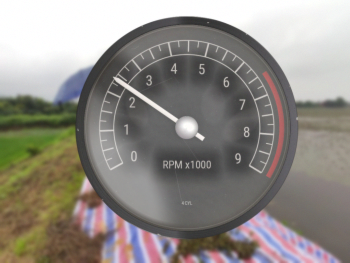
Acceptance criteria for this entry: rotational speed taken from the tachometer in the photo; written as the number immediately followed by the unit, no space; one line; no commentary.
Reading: 2375rpm
